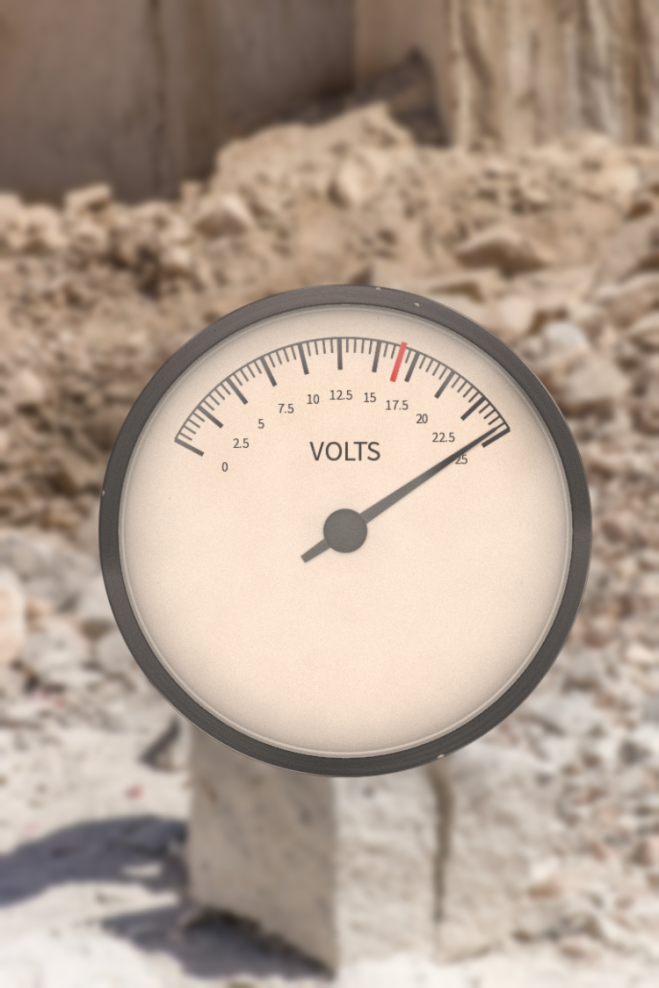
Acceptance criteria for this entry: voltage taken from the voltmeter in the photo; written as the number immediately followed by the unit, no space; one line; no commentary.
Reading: 24.5V
